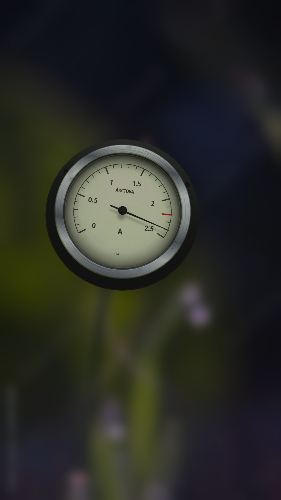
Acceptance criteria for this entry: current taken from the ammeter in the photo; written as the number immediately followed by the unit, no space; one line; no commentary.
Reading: 2.4A
